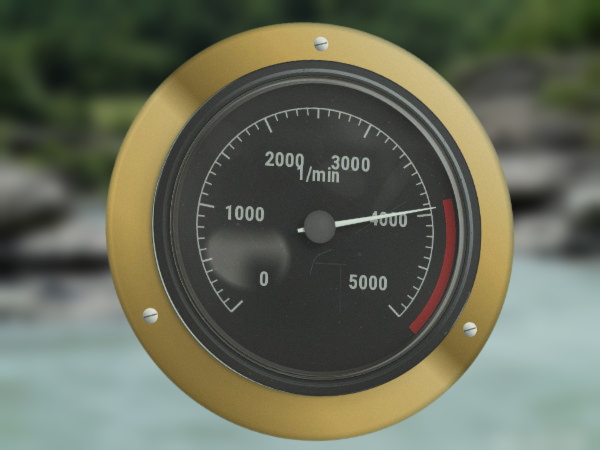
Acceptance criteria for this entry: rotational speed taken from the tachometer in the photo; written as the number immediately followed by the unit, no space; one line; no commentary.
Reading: 3950rpm
